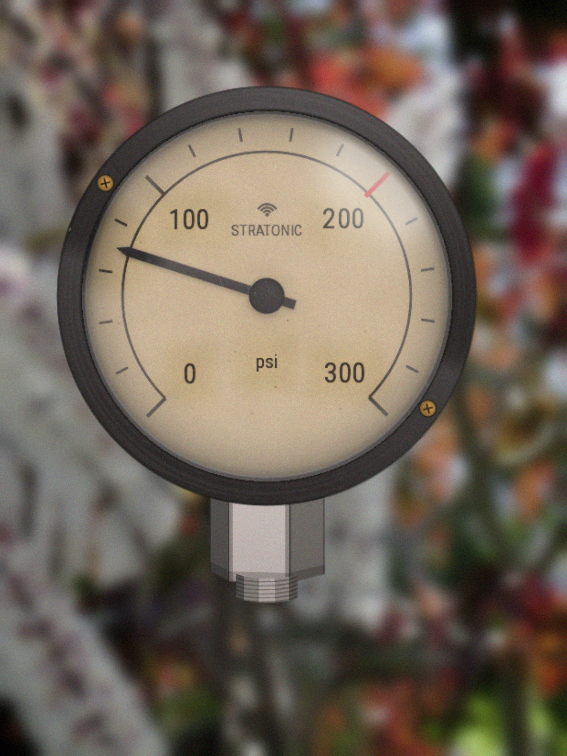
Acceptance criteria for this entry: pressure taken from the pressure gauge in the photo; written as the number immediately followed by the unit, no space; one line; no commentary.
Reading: 70psi
